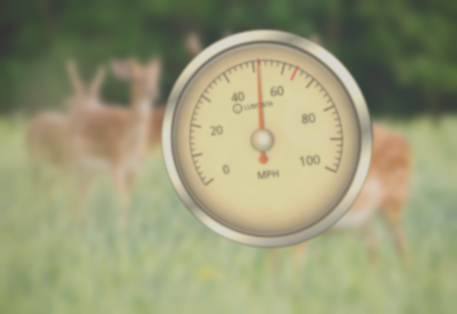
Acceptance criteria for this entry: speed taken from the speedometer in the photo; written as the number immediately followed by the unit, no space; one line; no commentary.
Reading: 52mph
